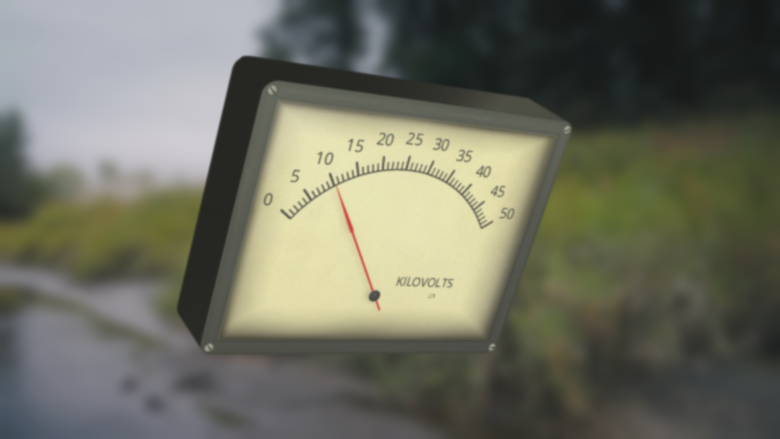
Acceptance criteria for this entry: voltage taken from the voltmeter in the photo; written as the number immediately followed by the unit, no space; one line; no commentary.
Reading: 10kV
